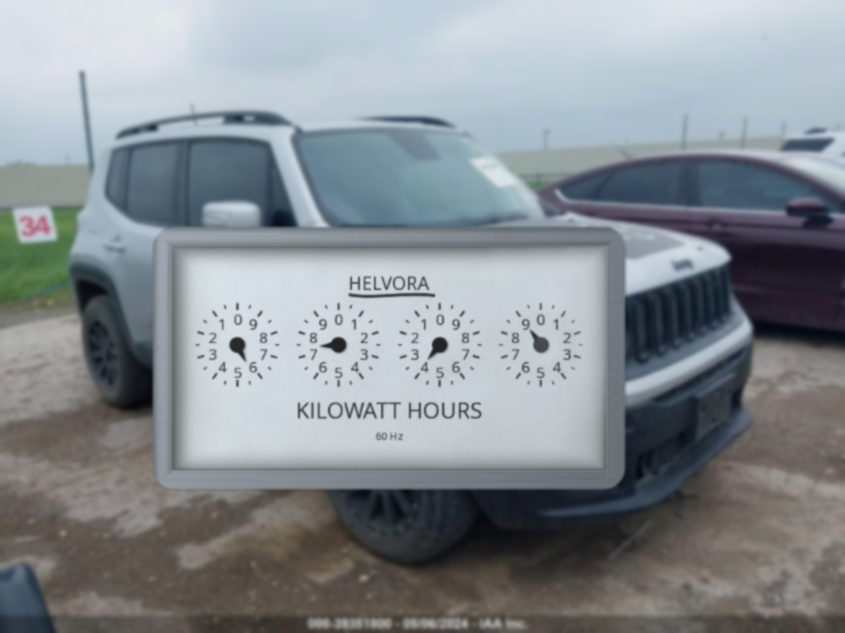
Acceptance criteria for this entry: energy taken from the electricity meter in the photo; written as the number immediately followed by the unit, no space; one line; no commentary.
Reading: 5739kWh
